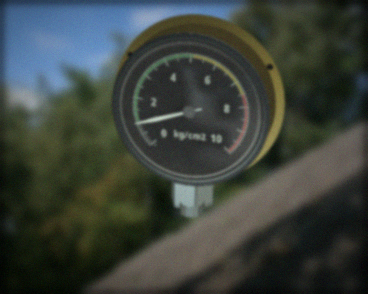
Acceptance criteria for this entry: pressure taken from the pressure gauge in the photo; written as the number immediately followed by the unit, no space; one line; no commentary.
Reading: 1kg/cm²
